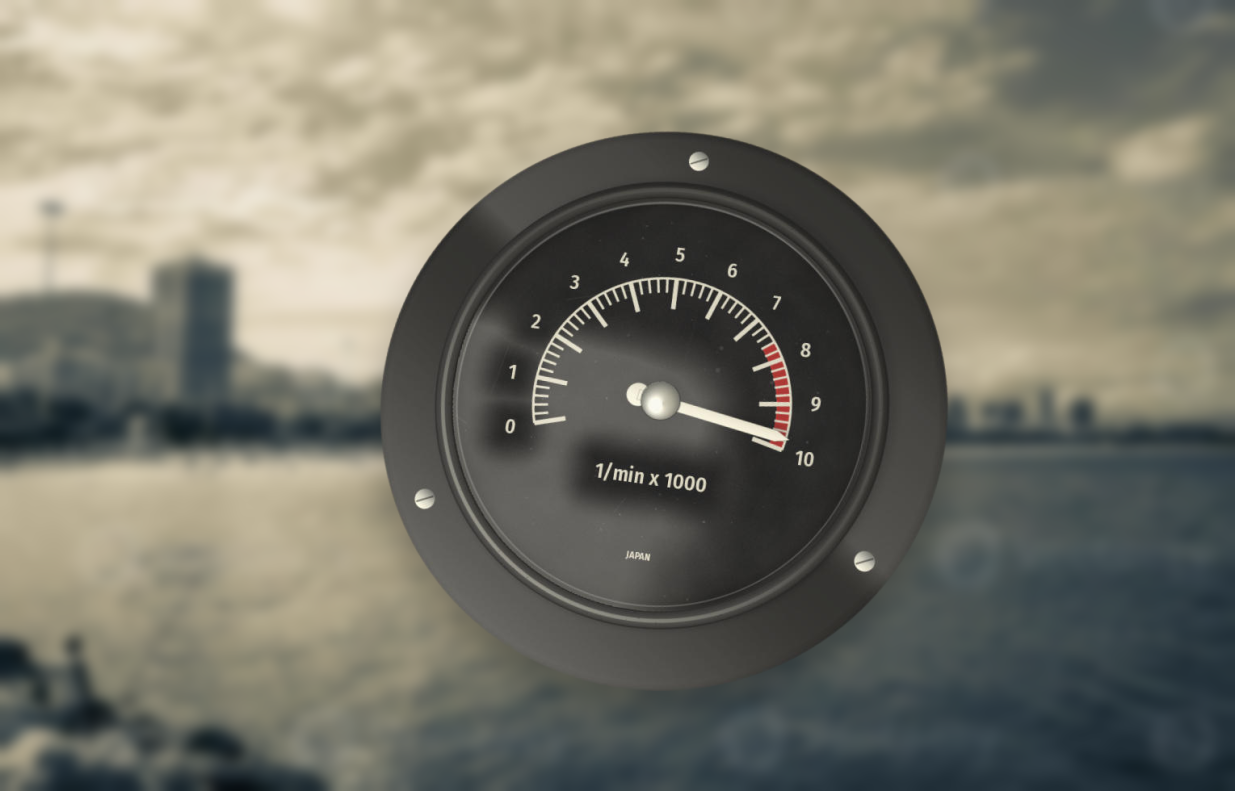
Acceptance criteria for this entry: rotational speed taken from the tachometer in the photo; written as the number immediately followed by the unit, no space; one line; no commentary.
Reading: 9800rpm
